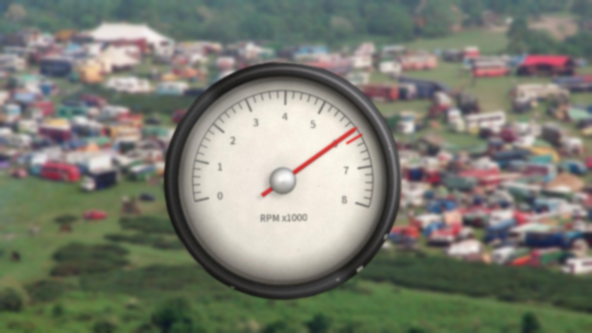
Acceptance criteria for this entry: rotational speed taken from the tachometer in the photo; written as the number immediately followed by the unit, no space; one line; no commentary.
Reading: 6000rpm
